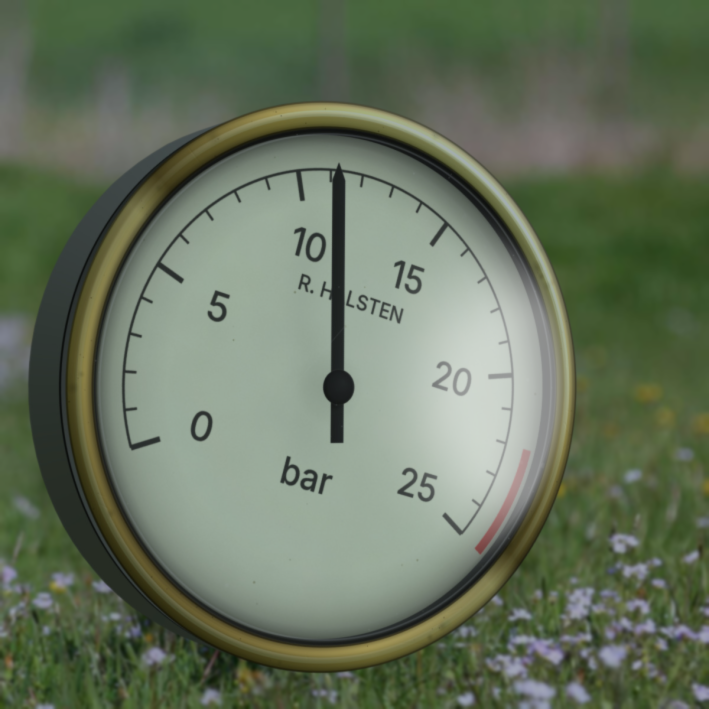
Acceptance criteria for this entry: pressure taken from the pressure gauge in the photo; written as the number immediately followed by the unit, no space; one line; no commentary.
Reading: 11bar
